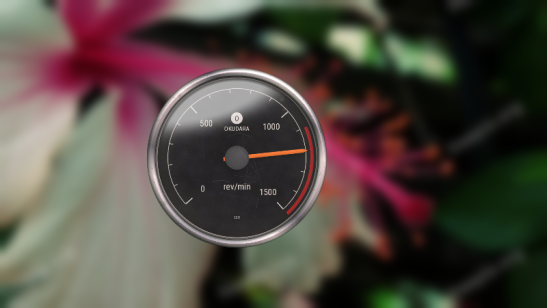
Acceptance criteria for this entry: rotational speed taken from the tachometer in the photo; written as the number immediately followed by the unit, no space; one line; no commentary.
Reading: 1200rpm
